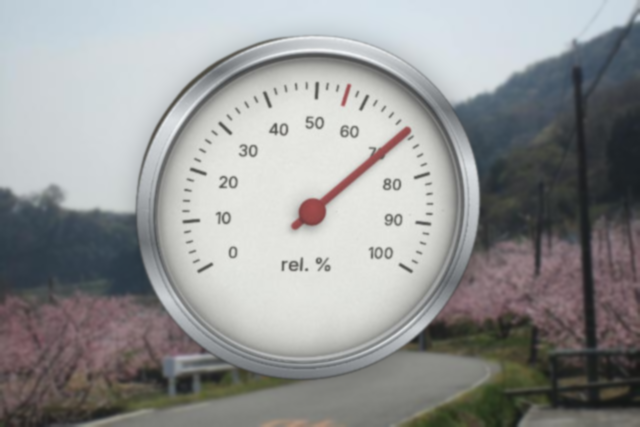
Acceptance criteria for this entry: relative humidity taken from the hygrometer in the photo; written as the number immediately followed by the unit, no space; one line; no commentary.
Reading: 70%
